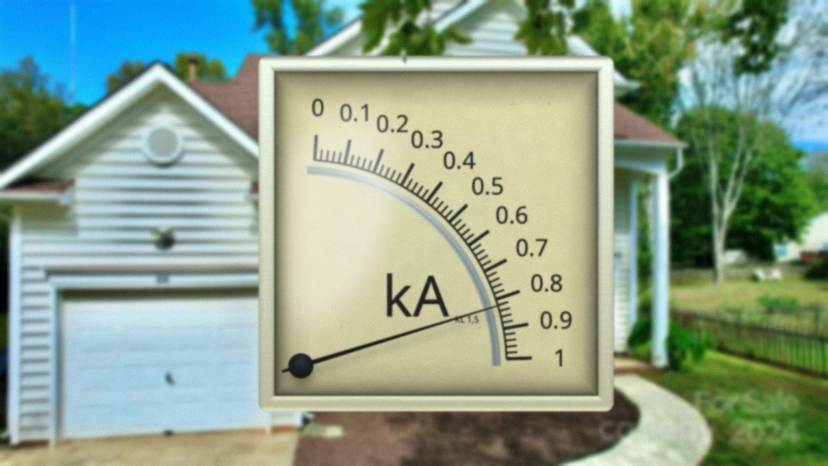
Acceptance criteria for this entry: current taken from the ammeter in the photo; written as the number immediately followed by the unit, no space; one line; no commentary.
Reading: 0.82kA
